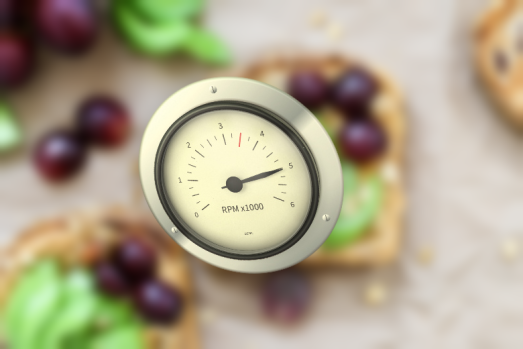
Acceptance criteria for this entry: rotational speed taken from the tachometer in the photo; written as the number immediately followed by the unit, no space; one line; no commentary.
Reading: 5000rpm
